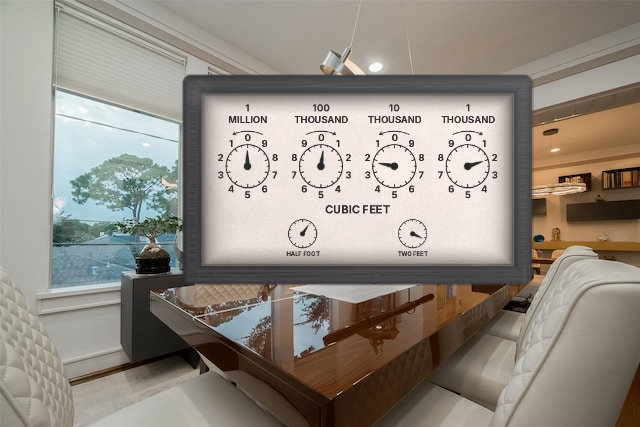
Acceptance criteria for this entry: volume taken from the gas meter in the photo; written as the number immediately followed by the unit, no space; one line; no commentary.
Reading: 2200ft³
